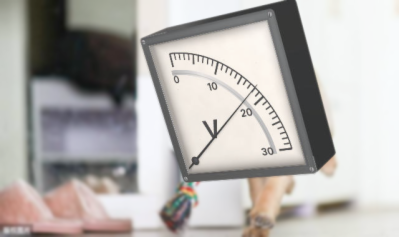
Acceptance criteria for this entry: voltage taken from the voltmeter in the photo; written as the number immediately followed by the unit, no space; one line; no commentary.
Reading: 18V
